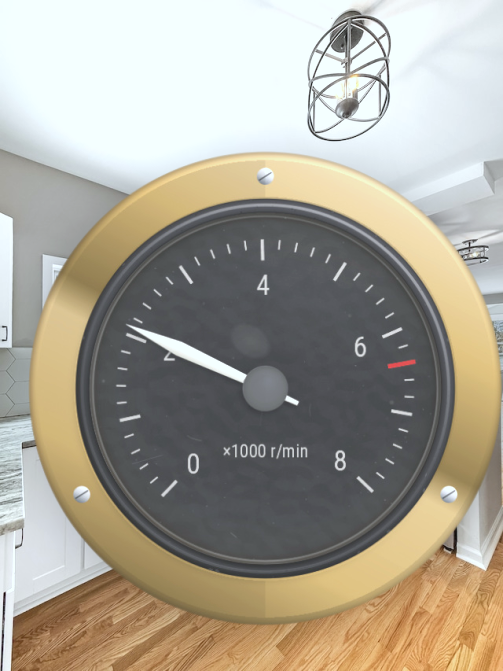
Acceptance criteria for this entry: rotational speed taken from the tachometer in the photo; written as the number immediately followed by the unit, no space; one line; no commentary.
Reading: 2100rpm
